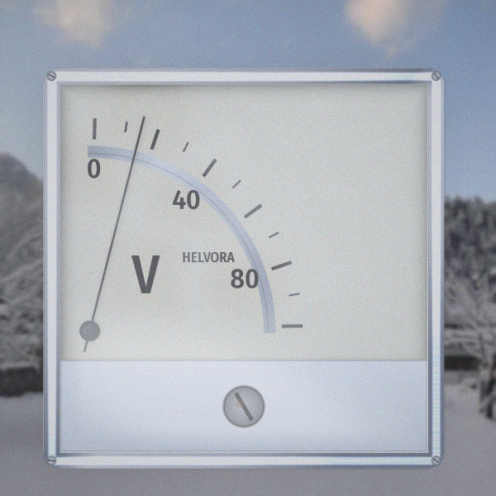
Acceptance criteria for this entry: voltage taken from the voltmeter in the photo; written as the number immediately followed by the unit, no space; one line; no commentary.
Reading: 15V
